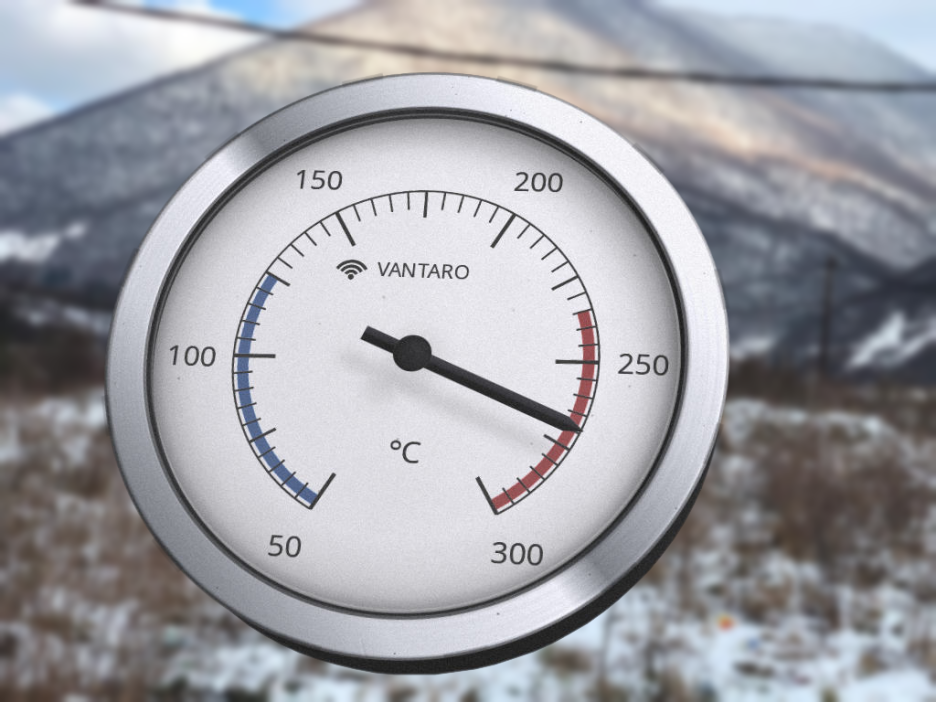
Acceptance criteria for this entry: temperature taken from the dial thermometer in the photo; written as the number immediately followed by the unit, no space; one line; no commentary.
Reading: 270°C
